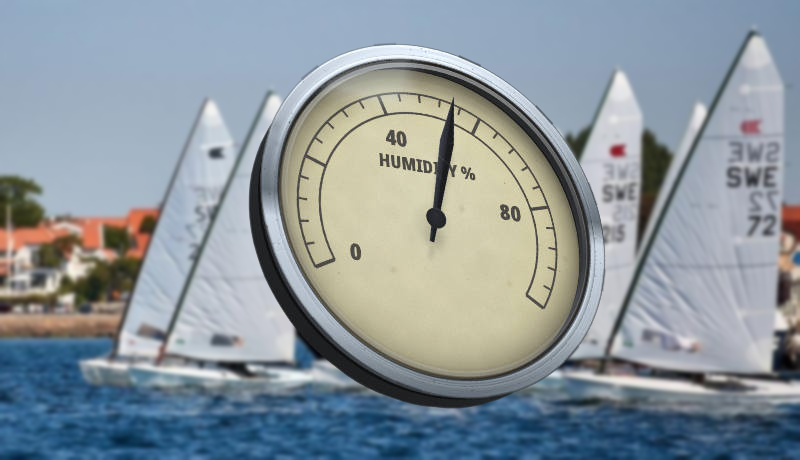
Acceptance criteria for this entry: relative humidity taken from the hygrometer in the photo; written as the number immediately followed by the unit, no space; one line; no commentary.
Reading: 54%
